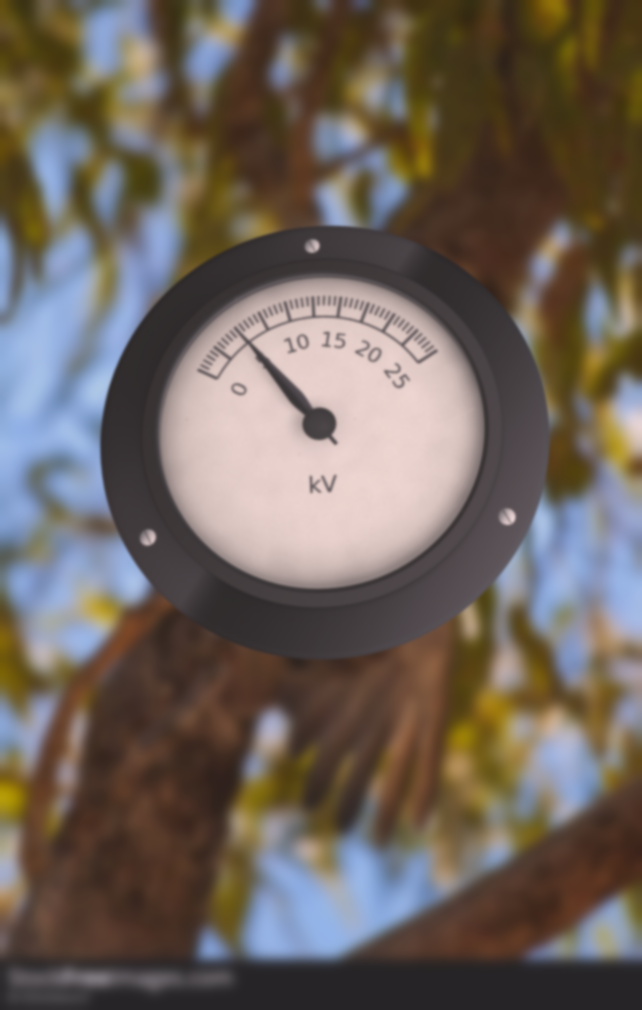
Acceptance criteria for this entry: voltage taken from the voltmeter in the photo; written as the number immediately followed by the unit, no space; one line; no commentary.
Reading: 5kV
